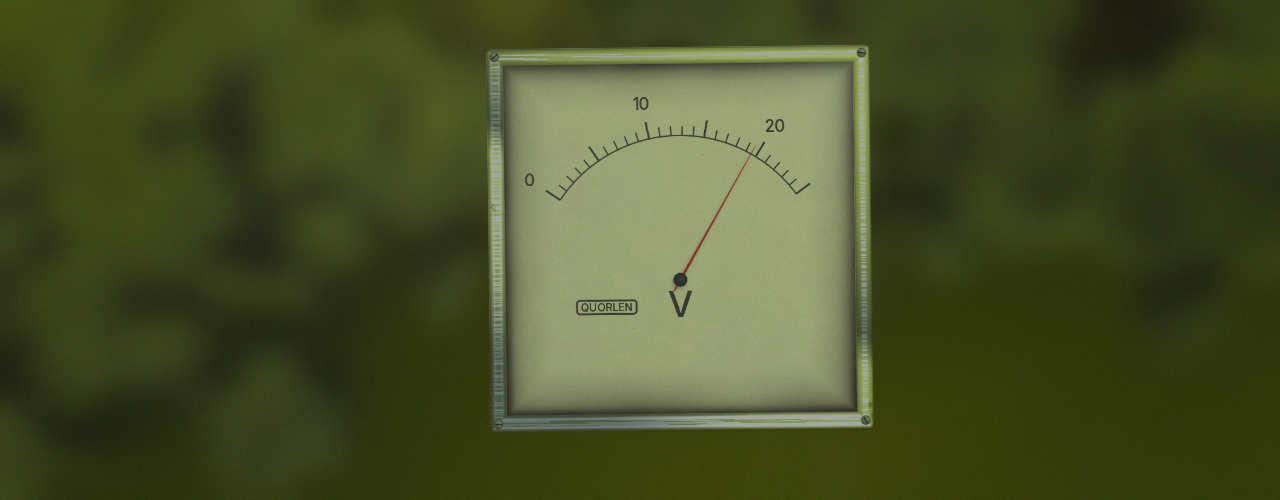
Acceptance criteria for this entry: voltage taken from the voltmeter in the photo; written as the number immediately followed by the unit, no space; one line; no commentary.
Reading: 19.5V
